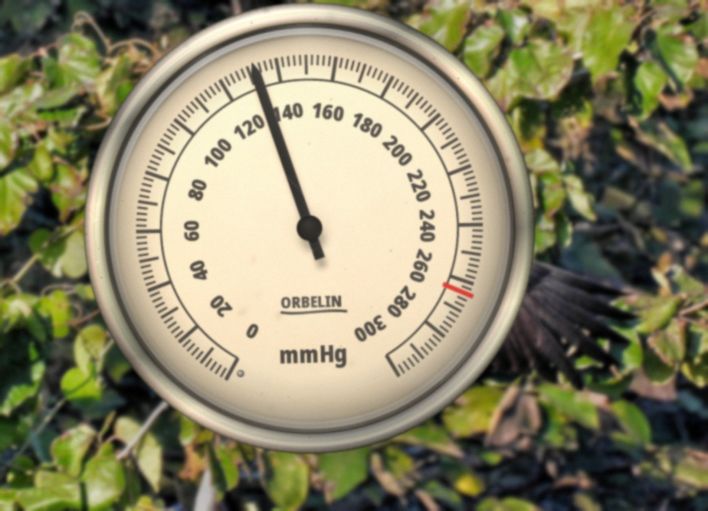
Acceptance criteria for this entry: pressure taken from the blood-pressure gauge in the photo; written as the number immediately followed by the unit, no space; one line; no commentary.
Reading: 132mmHg
